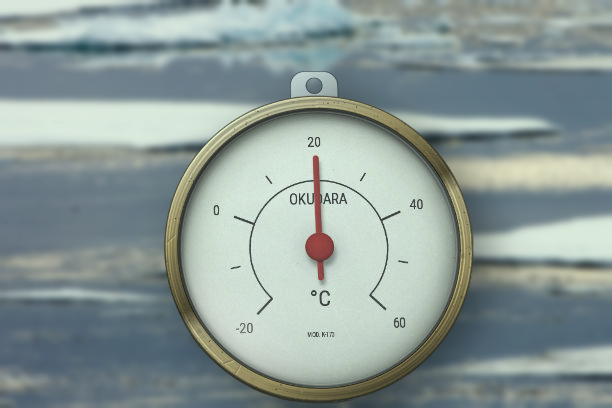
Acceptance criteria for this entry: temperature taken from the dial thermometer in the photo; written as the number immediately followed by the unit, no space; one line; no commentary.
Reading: 20°C
